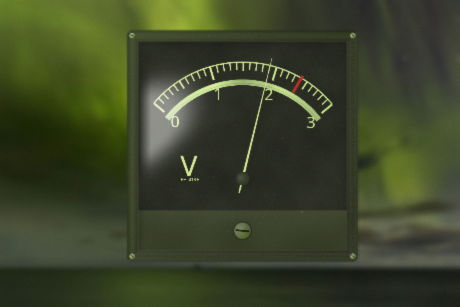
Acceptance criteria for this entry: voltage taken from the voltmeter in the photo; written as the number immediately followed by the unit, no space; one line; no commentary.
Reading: 1.9V
